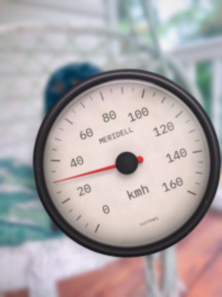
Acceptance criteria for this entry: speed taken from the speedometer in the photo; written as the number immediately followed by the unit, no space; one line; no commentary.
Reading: 30km/h
